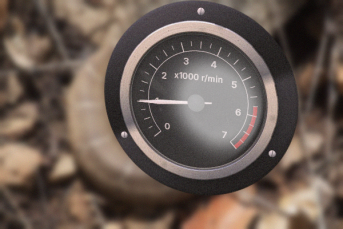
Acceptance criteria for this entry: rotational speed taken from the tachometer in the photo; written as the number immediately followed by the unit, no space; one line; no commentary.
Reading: 1000rpm
